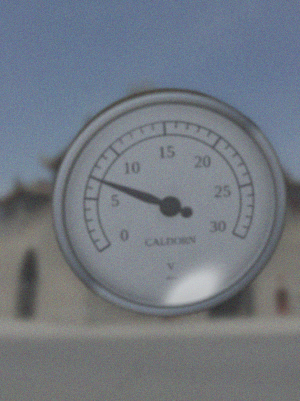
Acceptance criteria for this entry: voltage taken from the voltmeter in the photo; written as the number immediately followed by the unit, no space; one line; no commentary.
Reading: 7V
